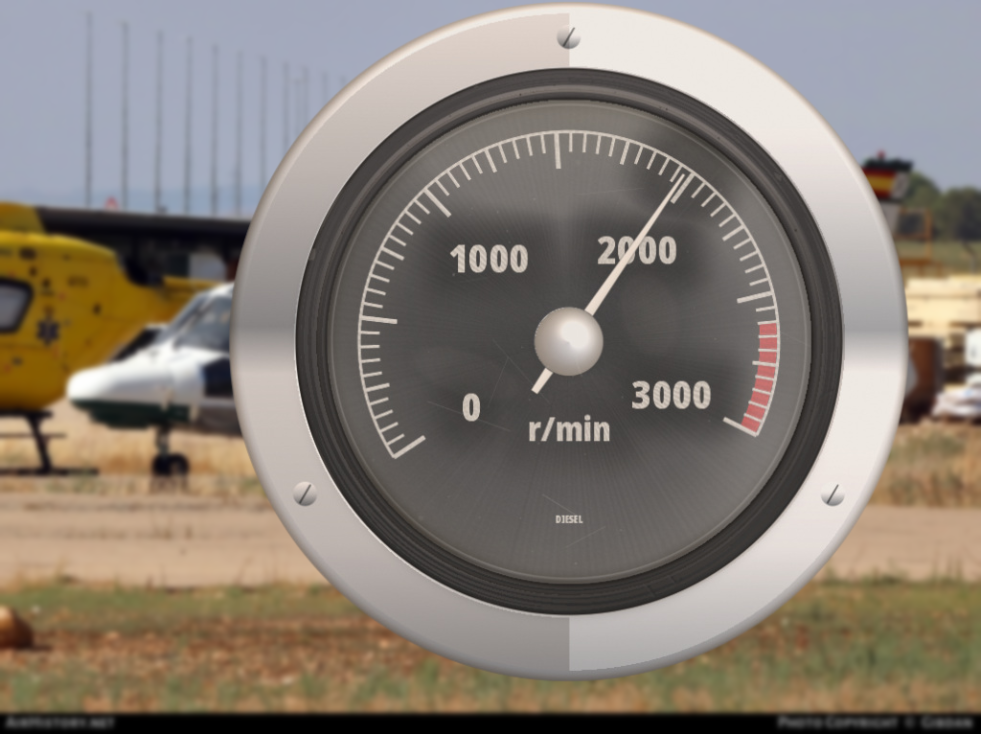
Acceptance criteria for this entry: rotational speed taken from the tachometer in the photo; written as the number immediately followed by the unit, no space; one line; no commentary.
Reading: 1975rpm
